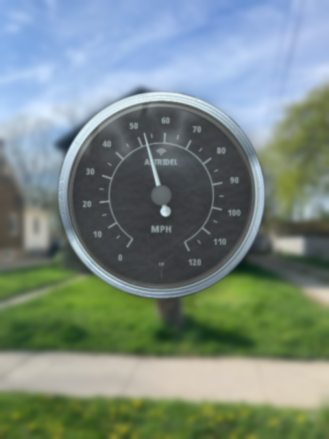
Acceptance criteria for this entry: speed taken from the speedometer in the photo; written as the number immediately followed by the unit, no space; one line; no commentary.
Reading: 52.5mph
